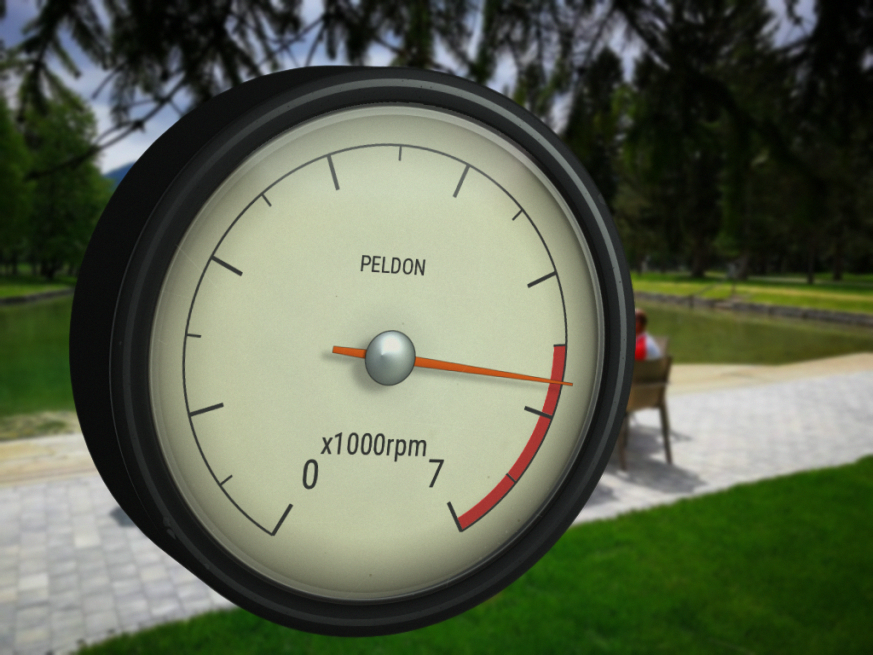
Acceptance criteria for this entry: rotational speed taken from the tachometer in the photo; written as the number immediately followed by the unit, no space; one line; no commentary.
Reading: 5750rpm
